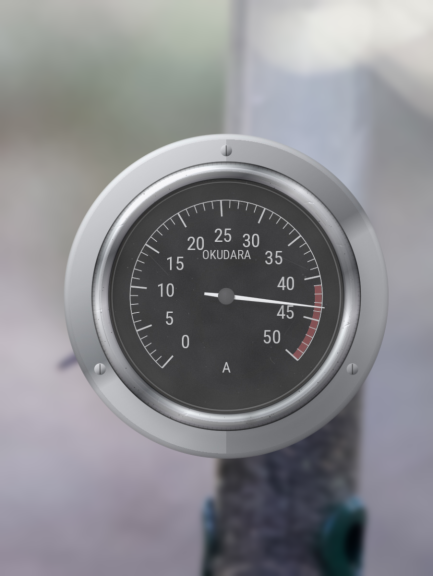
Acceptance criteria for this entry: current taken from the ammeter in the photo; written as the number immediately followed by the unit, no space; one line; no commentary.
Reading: 43.5A
